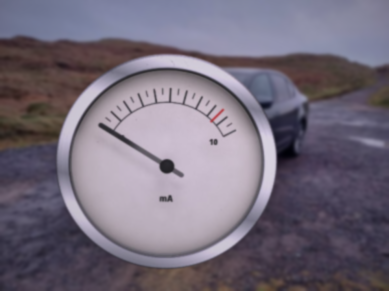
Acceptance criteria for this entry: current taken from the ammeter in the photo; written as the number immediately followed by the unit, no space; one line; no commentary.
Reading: 0mA
